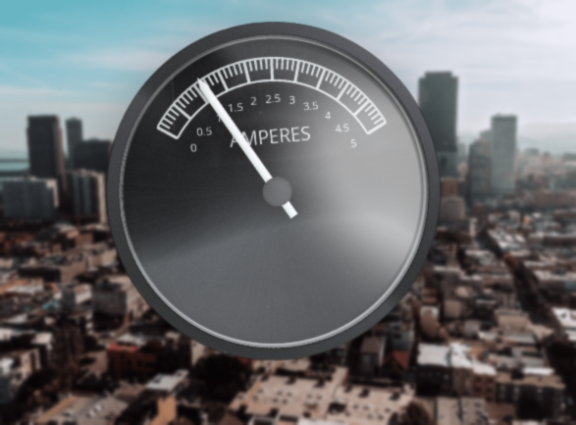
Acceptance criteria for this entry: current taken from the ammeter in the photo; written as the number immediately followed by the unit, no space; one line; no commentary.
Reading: 1.1A
